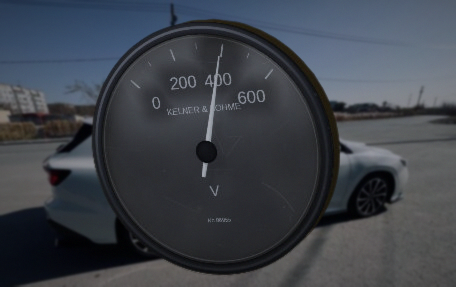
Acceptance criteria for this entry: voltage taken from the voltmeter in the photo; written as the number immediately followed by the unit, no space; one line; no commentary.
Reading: 400V
